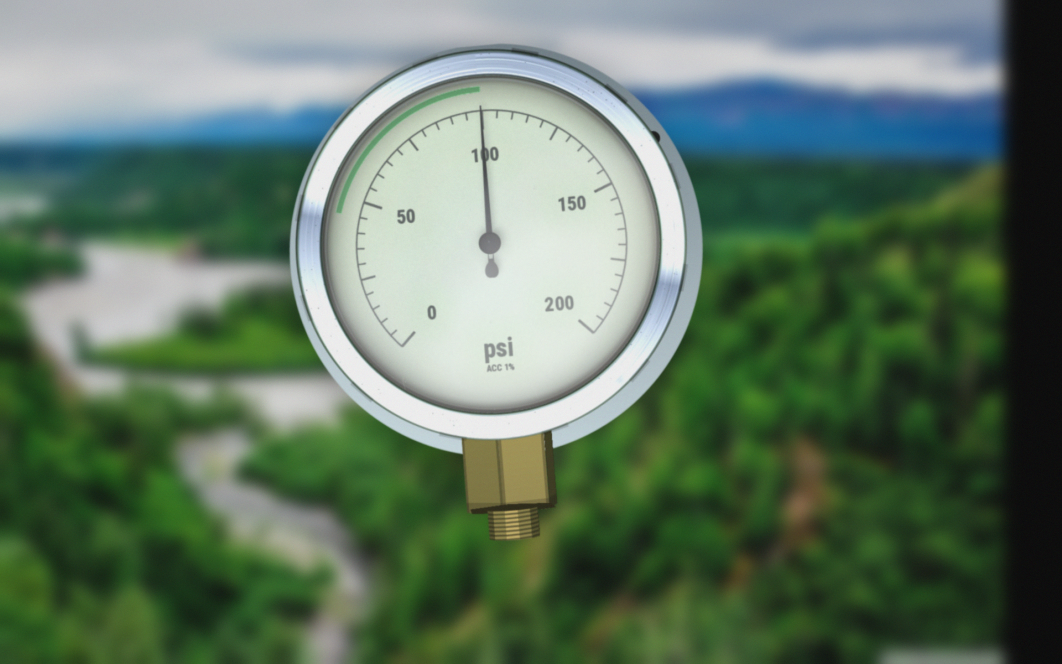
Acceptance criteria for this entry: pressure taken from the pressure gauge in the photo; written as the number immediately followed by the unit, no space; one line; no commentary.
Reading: 100psi
